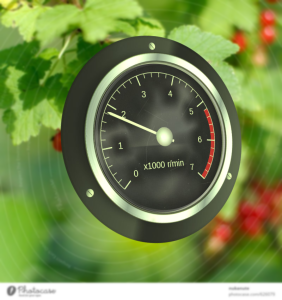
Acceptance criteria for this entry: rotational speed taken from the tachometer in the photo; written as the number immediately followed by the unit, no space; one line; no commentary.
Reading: 1800rpm
